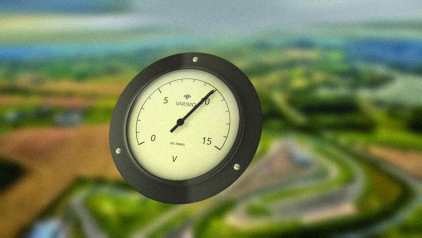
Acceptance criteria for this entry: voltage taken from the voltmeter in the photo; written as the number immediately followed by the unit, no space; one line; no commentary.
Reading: 10V
